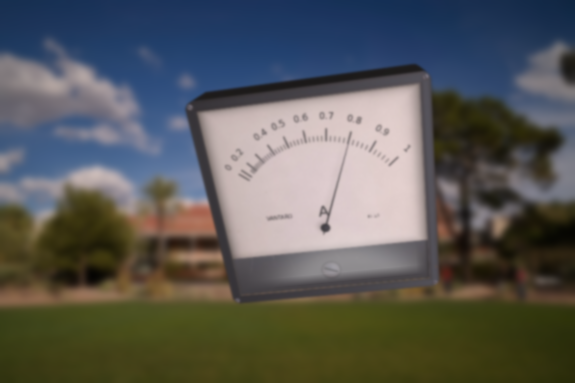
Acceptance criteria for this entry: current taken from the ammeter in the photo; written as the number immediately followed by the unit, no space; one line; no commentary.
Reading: 0.8A
